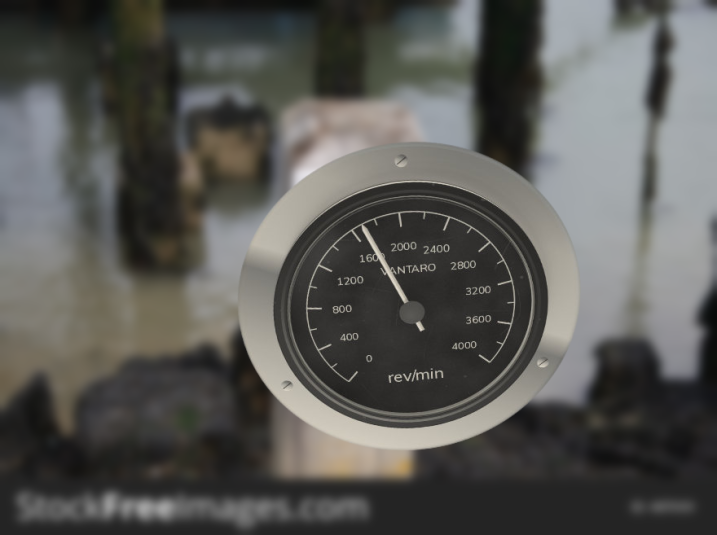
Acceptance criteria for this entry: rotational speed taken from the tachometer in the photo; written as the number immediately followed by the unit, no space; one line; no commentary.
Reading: 1700rpm
